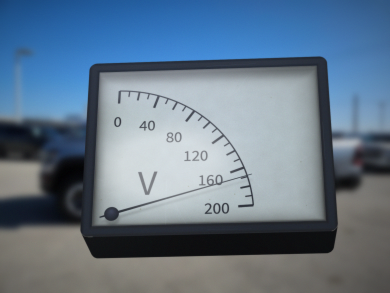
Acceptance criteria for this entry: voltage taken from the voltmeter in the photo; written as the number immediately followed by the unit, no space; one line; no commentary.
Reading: 170V
